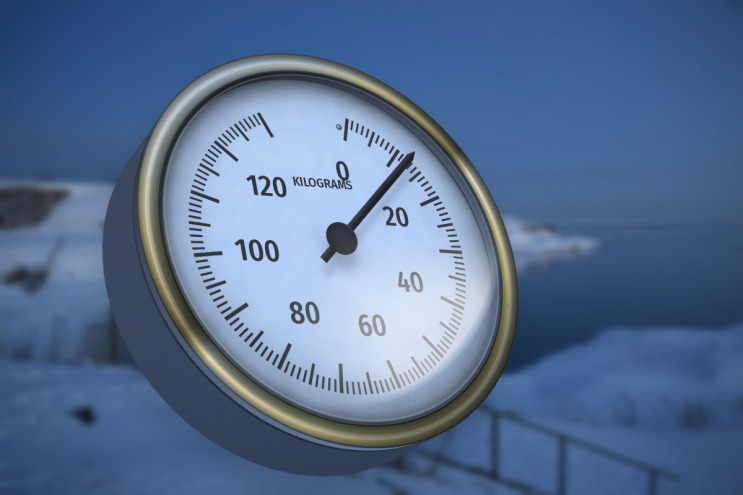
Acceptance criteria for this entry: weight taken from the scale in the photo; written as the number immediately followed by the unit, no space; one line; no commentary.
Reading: 12kg
